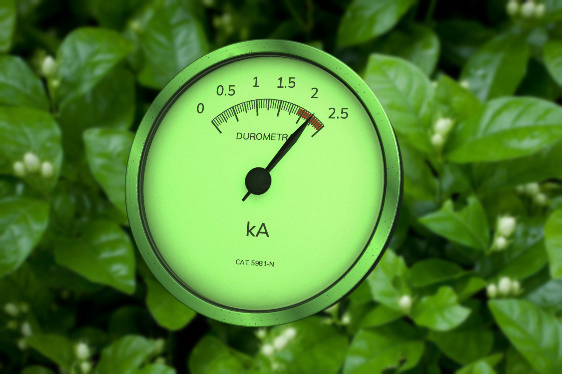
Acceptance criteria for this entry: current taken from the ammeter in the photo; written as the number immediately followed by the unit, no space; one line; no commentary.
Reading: 2.25kA
